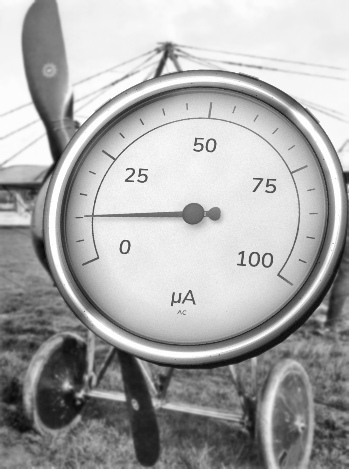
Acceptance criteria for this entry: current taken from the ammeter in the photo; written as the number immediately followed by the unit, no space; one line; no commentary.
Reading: 10µA
